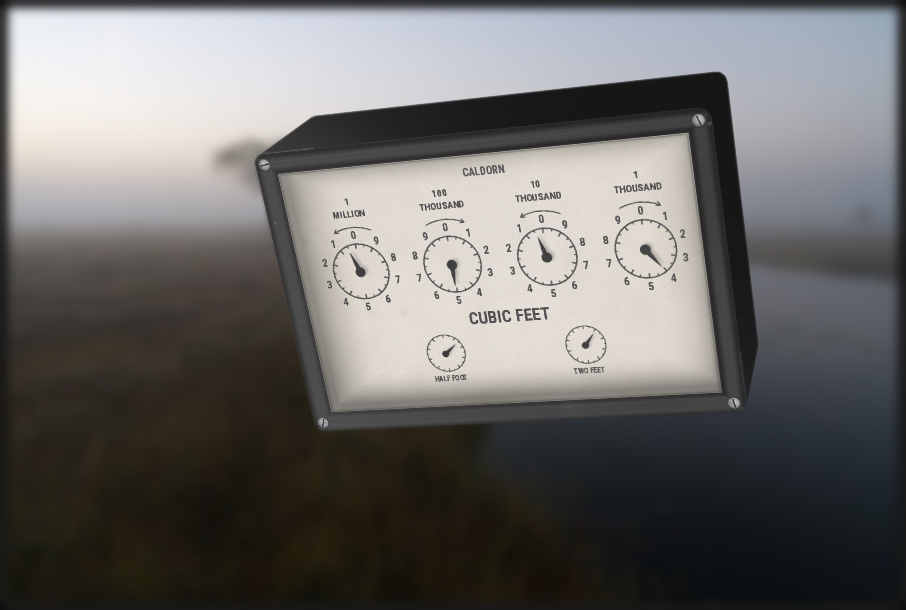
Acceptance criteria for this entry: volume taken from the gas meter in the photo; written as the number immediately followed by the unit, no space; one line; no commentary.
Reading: 50400ft³
